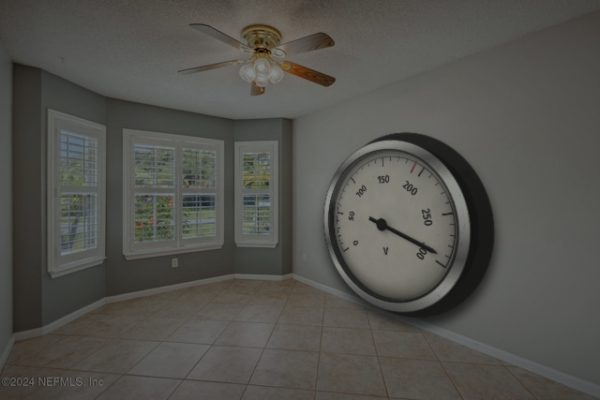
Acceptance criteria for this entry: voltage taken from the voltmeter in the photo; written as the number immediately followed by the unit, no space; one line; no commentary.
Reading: 290V
